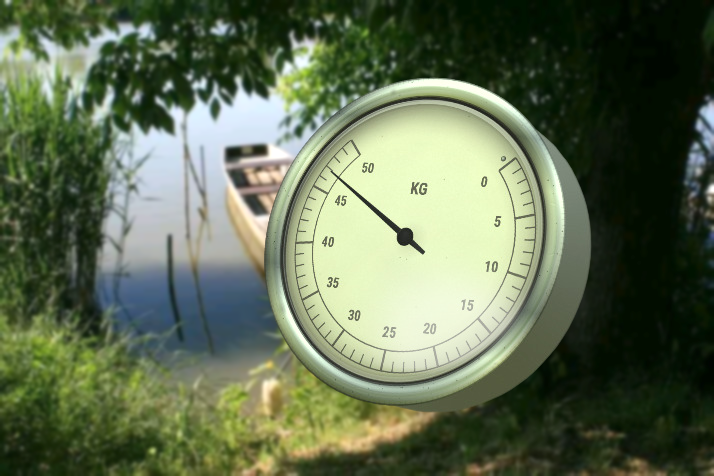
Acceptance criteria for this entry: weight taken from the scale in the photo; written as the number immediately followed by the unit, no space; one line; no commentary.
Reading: 47kg
